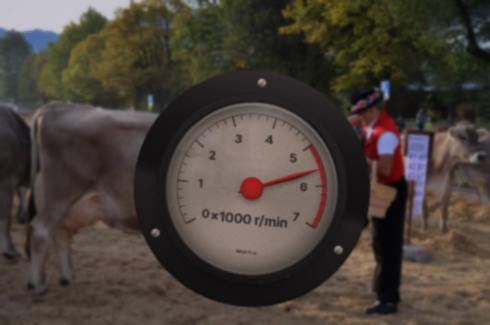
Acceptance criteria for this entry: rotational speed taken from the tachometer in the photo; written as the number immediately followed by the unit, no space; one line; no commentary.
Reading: 5600rpm
